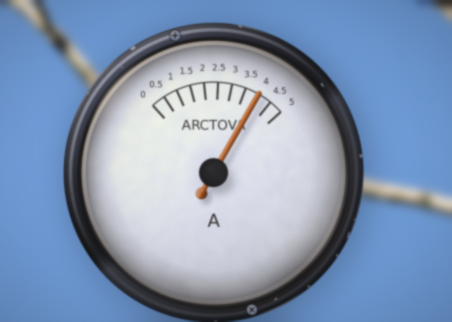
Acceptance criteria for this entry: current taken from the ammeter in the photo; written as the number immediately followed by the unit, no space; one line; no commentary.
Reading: 4A
